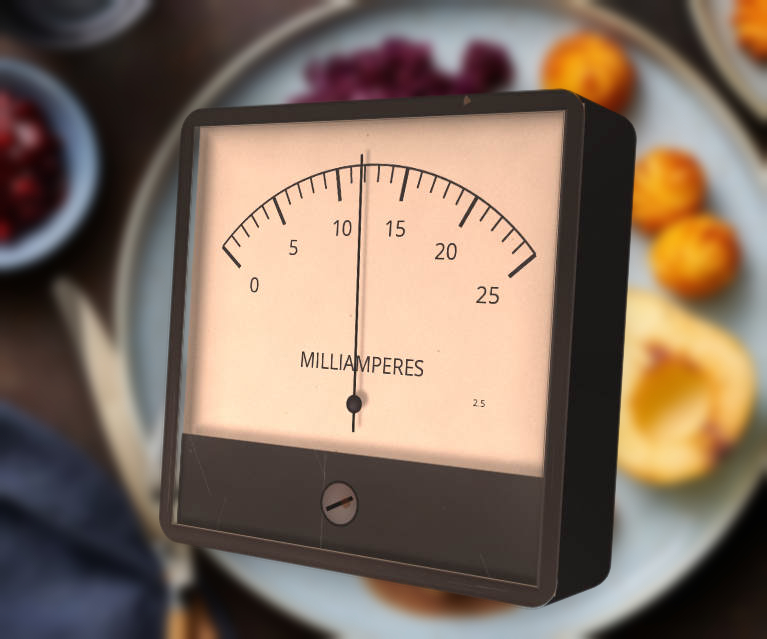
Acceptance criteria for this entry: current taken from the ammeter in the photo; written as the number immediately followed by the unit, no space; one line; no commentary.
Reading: 12mA
